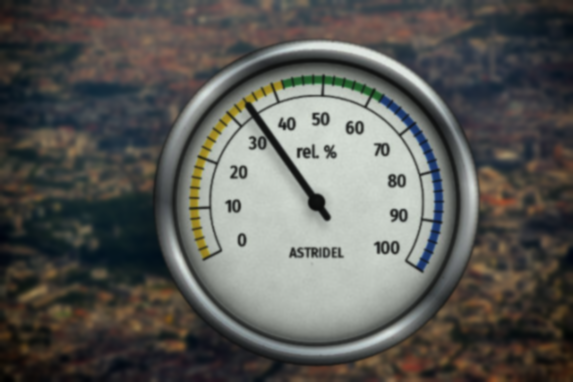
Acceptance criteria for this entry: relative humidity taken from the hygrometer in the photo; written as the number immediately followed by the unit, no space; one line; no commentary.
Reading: 34%
